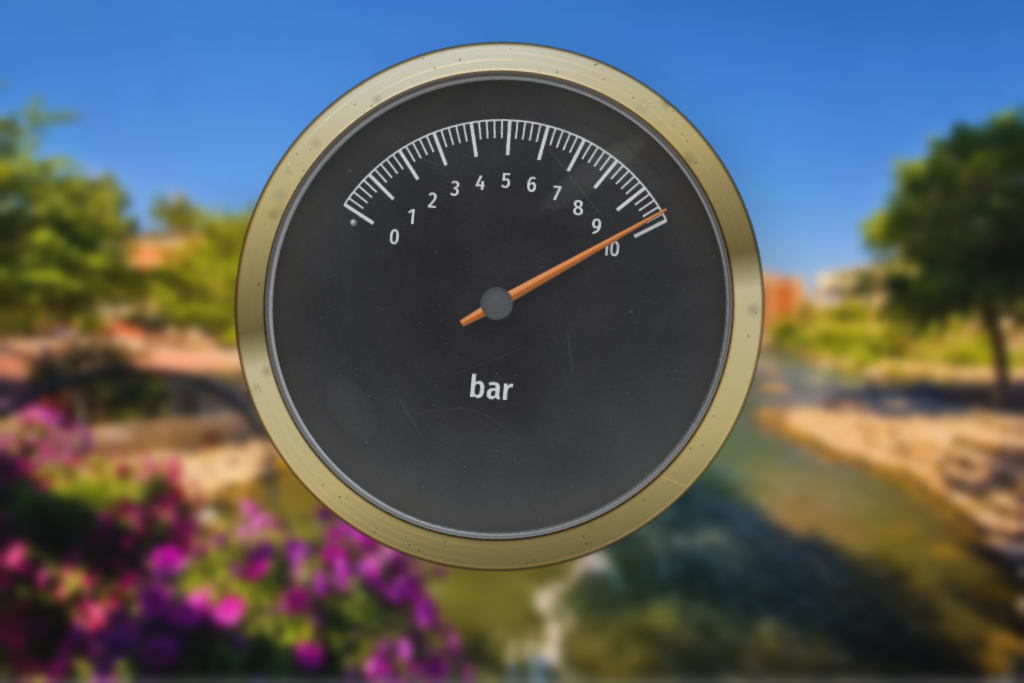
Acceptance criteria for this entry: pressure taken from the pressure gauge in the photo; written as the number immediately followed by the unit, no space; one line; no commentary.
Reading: 9.8bar
